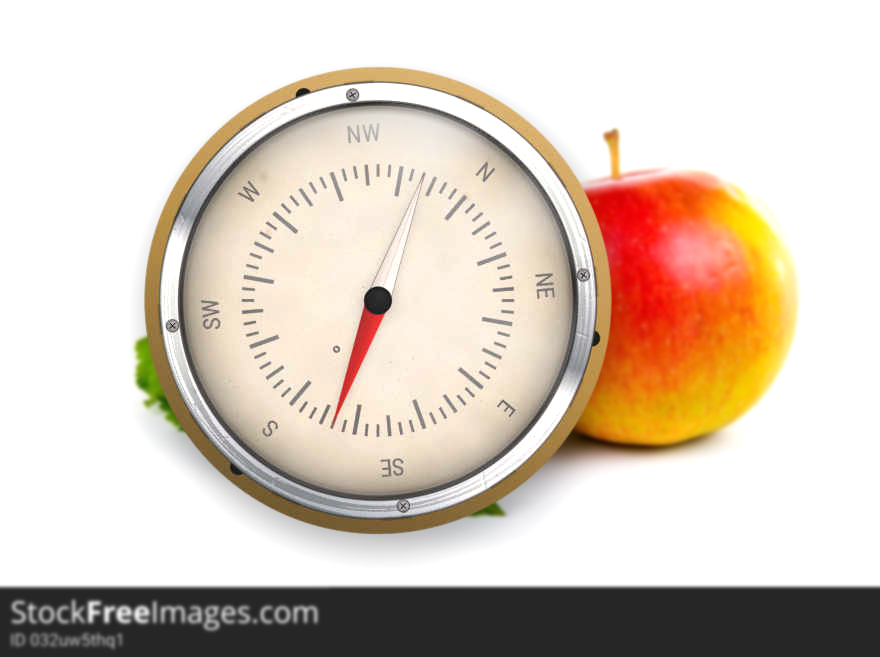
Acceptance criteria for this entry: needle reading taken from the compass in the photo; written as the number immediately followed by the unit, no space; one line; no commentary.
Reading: 160°
